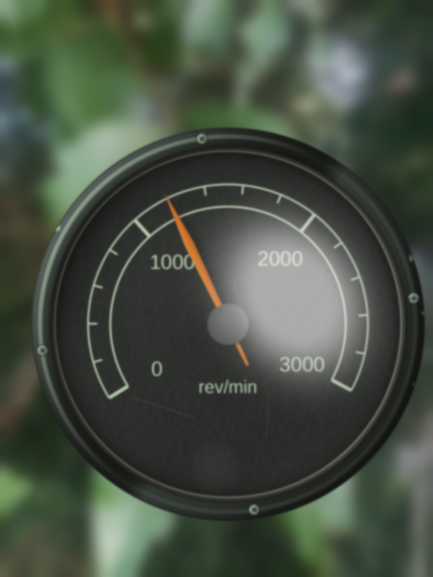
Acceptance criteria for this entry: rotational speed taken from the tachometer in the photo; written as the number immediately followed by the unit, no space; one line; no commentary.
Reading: 1200rpm
